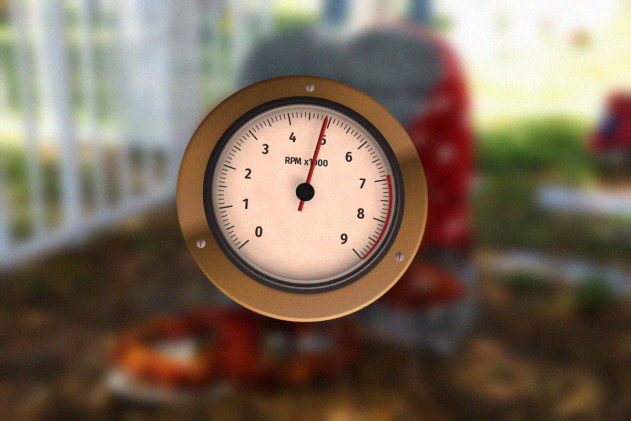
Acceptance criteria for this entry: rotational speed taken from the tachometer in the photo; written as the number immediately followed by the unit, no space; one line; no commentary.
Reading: 4900rpm
